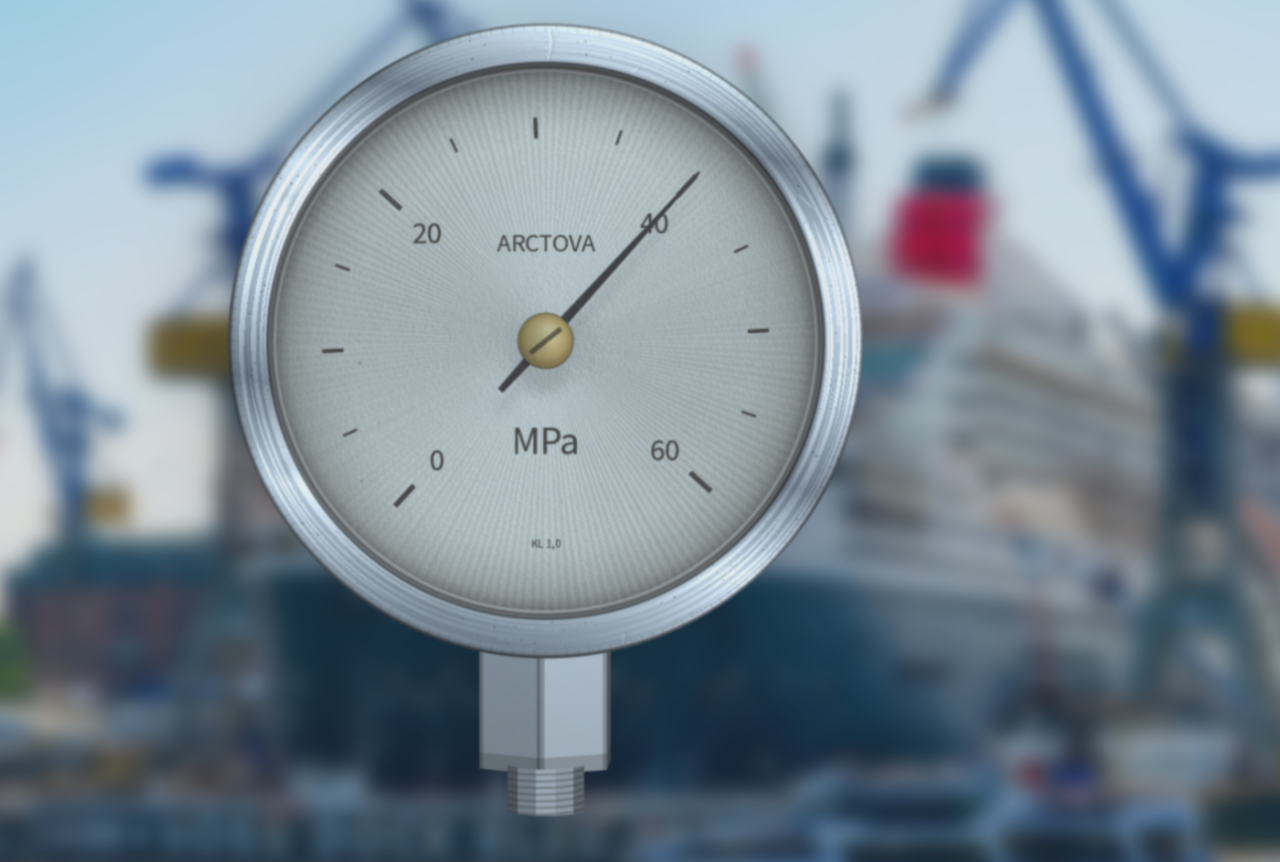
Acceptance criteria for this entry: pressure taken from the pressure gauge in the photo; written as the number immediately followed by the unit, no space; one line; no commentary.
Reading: 40MPa
